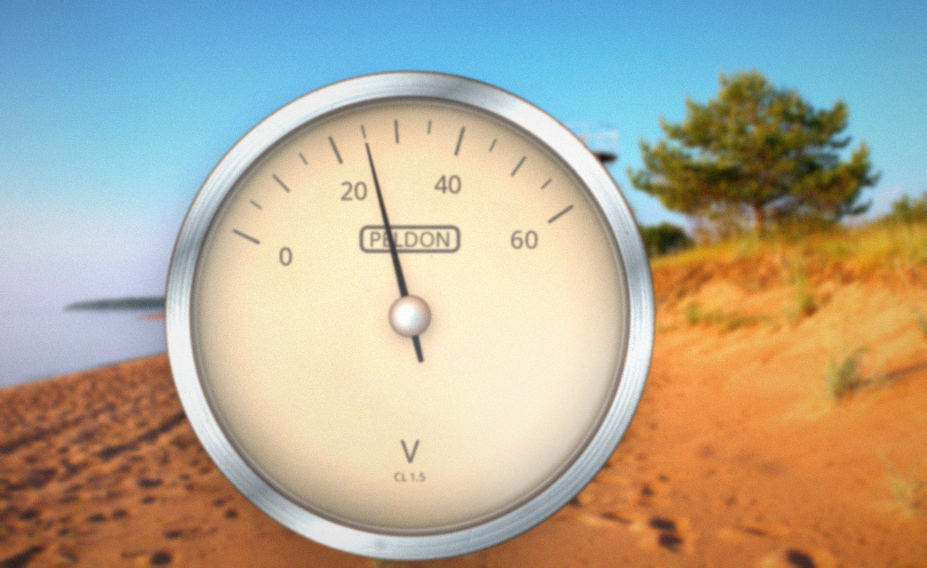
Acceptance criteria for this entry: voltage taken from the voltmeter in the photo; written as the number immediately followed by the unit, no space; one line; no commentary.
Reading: 25V
